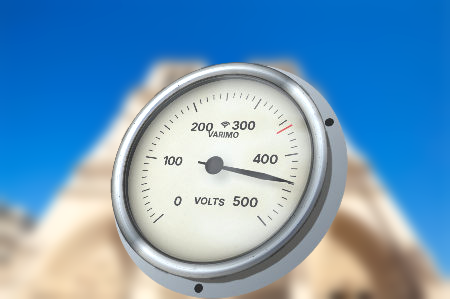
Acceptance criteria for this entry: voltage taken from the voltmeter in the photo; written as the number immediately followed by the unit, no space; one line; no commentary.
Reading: 440V
